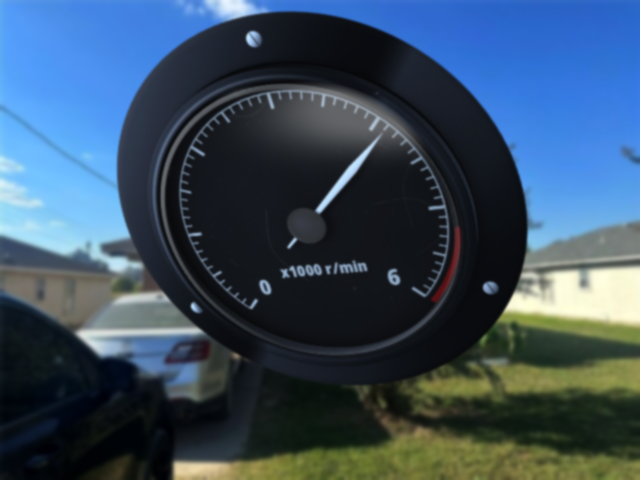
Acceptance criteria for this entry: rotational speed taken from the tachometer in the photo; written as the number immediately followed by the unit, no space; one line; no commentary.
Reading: 4100rpm
